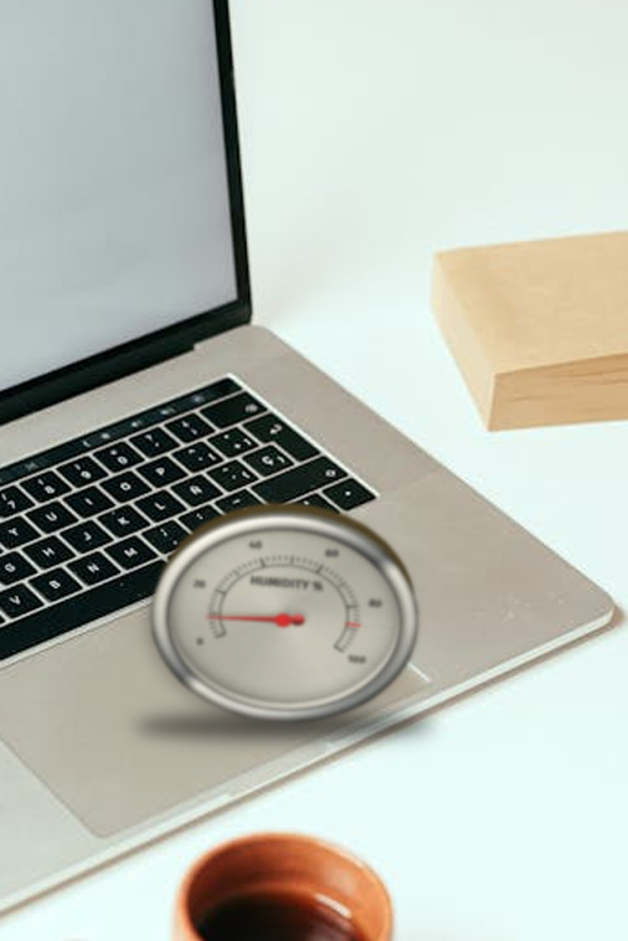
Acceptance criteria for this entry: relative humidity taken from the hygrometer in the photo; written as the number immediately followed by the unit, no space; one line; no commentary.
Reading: 10%
